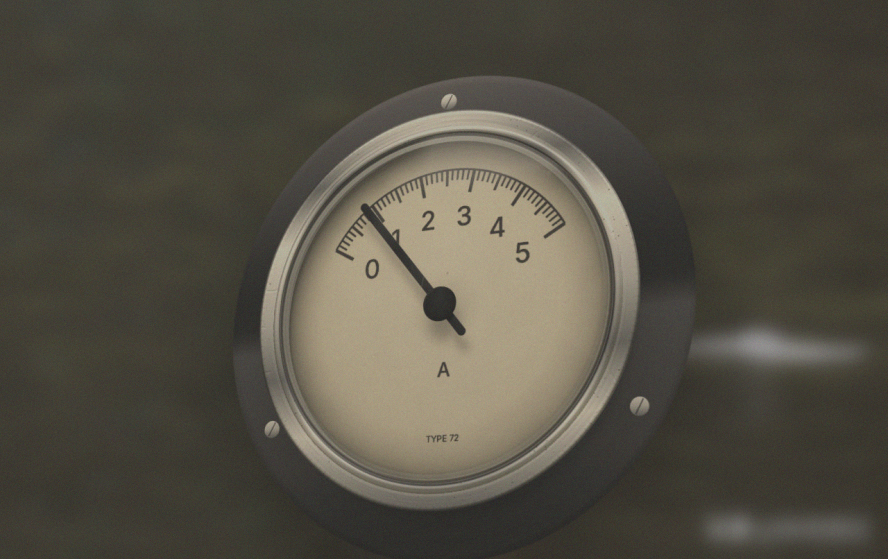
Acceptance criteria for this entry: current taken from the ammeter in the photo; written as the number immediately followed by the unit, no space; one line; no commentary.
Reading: 0.9A
